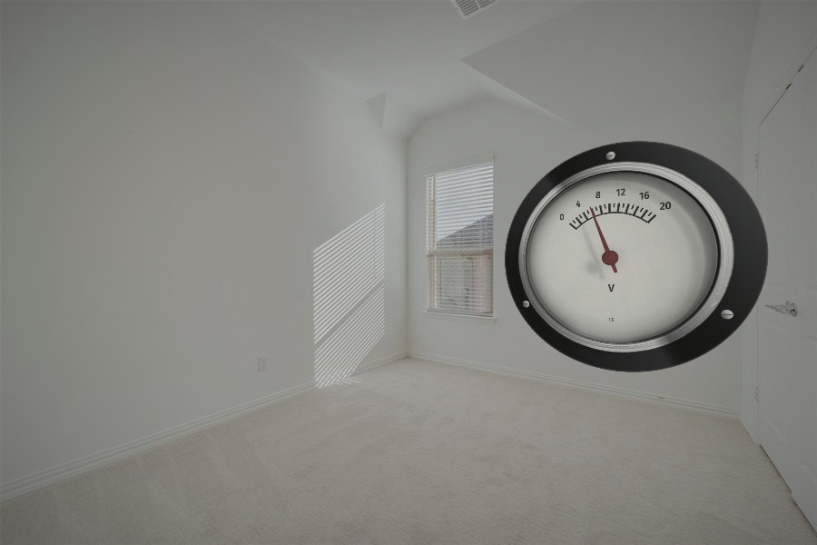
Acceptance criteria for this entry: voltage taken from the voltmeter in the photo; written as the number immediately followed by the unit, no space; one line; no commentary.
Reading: 6V
